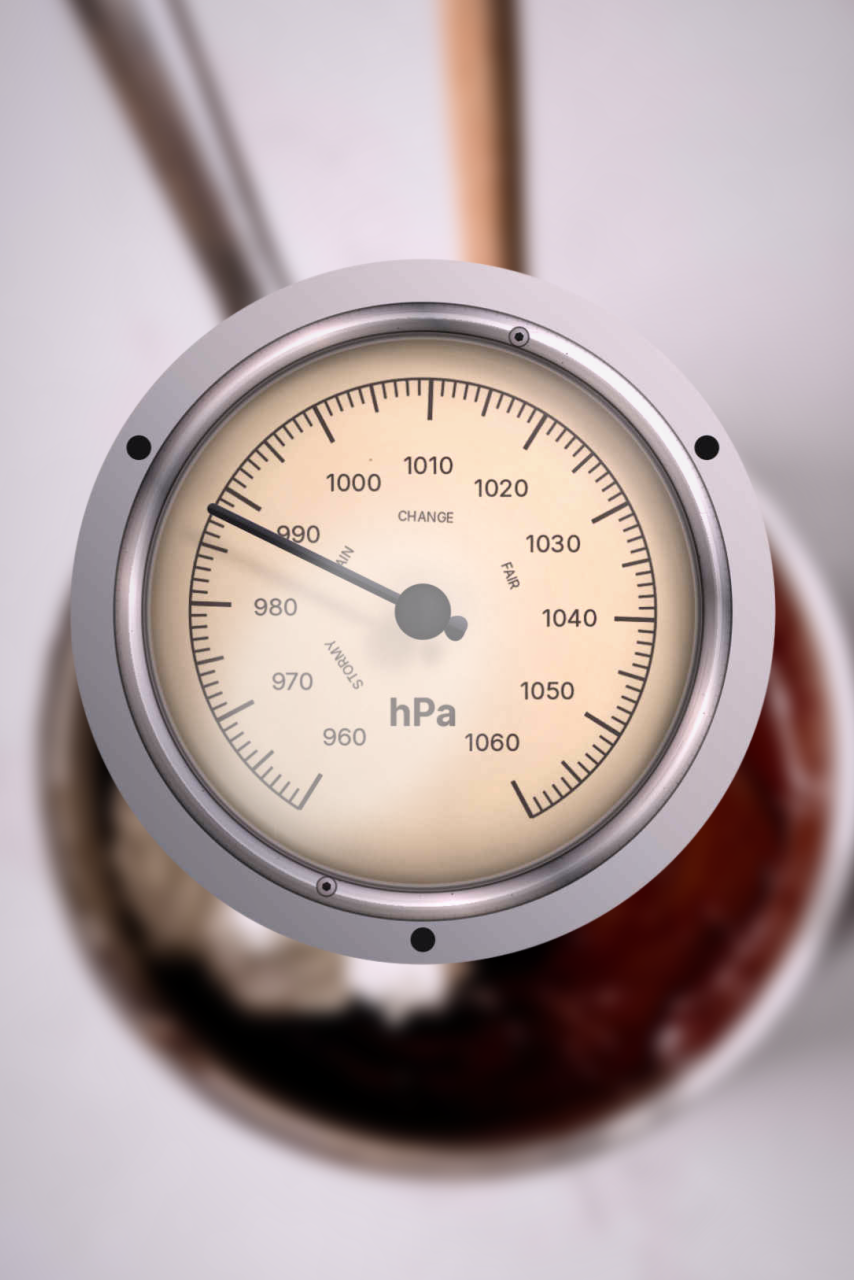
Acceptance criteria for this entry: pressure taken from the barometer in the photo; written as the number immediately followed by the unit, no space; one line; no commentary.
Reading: 988hPa
